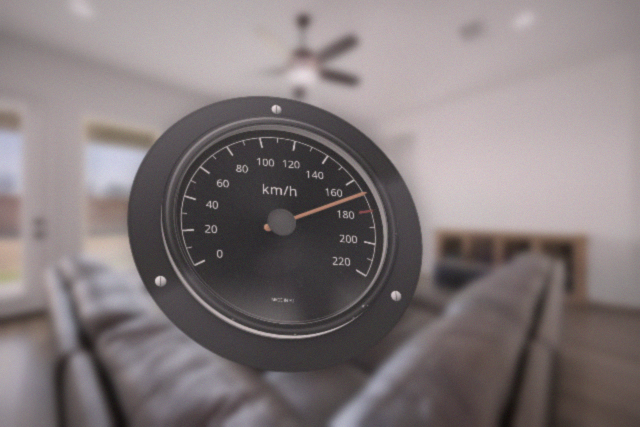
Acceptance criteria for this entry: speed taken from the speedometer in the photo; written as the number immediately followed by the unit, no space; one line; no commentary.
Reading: 170km/h
